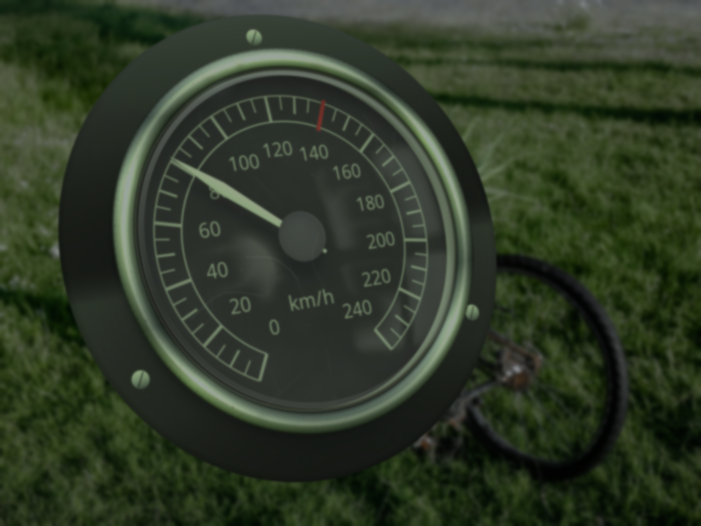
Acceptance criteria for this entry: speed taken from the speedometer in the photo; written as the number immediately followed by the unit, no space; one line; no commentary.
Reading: 80km/h
